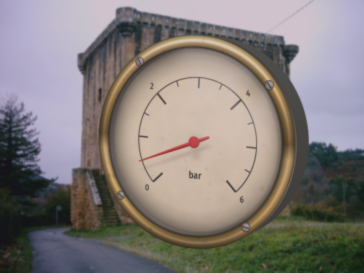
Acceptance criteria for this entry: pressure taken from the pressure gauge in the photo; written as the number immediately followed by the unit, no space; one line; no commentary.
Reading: 0.5bar
